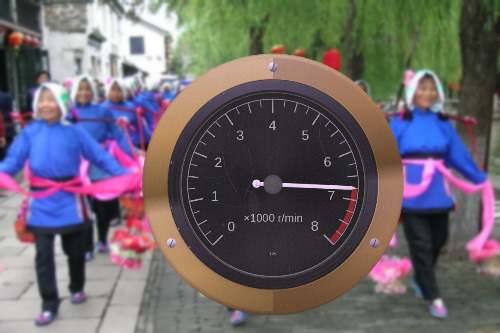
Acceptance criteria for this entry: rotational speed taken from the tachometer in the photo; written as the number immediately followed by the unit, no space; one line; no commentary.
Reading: 6750rpm
